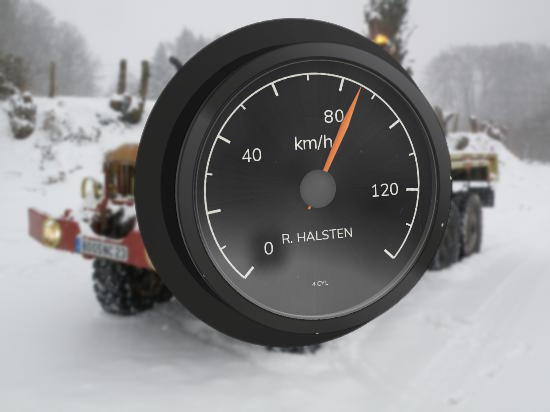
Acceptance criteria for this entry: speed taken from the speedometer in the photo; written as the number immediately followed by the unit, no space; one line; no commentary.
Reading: 85km/h
